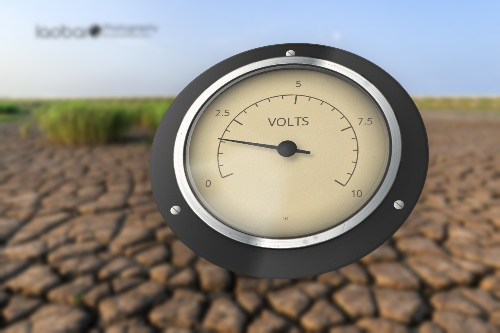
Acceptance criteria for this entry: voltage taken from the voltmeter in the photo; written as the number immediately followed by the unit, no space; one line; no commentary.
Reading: 1.5V
